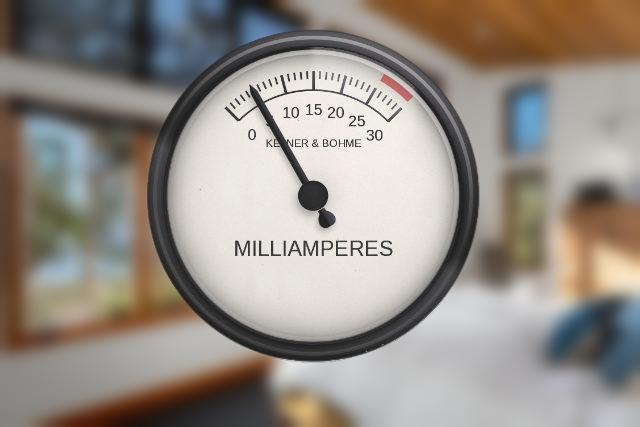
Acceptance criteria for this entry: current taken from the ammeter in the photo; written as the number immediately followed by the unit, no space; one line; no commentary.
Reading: 5mA
